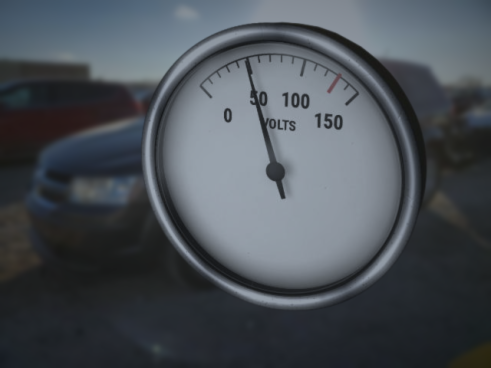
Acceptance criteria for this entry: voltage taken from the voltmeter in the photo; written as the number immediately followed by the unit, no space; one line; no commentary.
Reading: 50V
